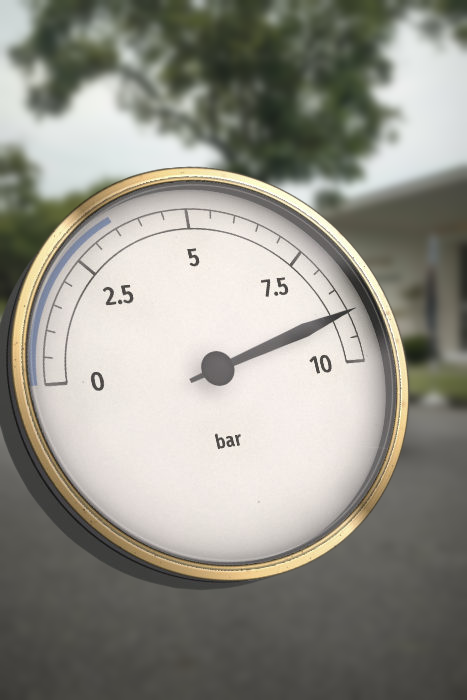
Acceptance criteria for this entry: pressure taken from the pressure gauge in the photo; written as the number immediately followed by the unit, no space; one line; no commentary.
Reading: 9bar
